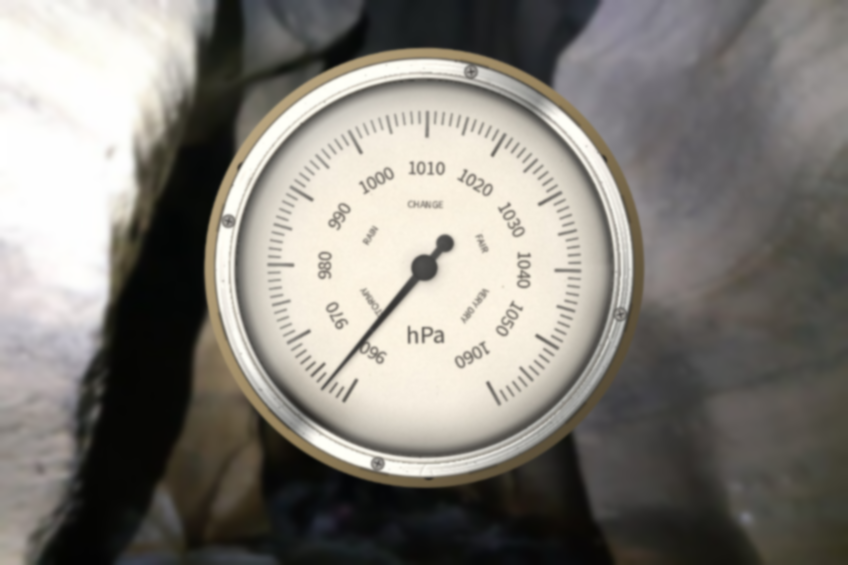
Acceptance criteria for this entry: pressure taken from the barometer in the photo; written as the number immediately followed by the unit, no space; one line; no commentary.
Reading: 963hPa
